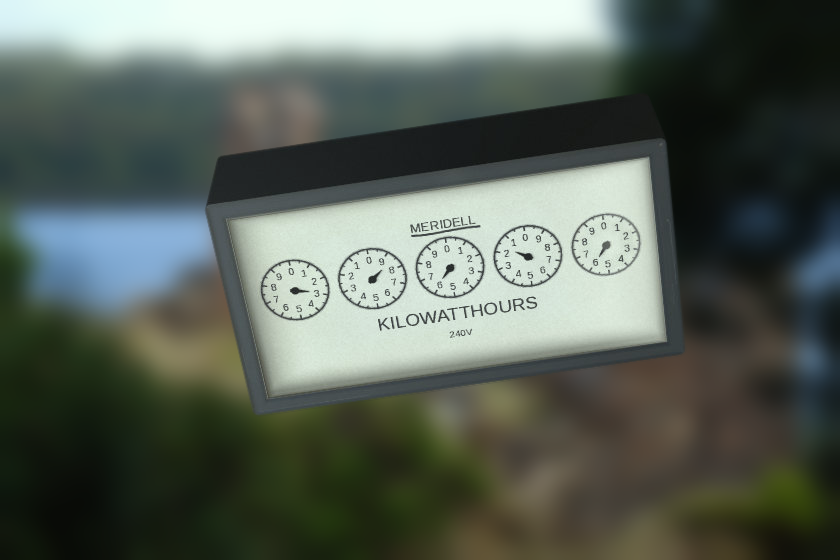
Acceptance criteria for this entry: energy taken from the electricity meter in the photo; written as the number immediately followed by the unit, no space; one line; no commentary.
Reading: 28616kWh
